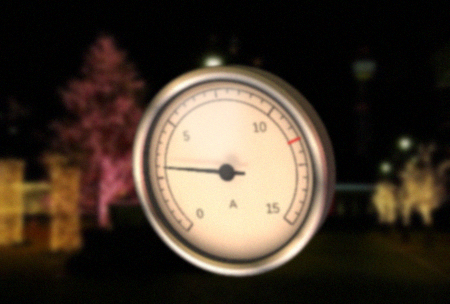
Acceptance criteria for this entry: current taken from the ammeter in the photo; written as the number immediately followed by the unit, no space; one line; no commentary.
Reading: 3A
